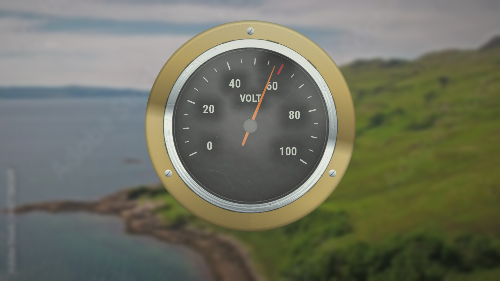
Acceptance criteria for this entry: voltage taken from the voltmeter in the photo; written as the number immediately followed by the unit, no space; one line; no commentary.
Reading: 57.5V
